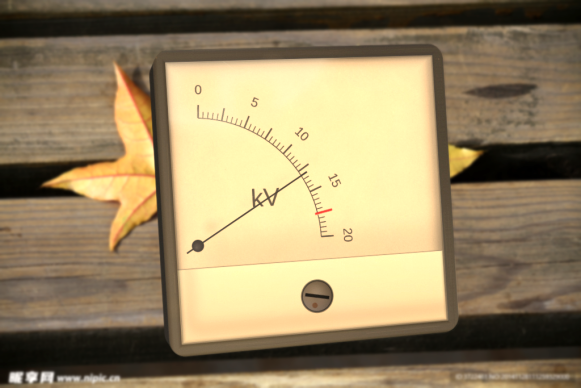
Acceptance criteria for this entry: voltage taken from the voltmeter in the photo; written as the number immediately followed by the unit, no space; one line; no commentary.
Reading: 13kV
